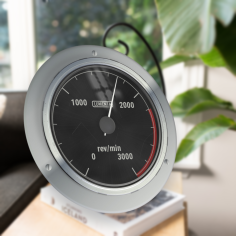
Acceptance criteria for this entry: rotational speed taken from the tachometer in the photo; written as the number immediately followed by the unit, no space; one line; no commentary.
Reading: 1700rpm
